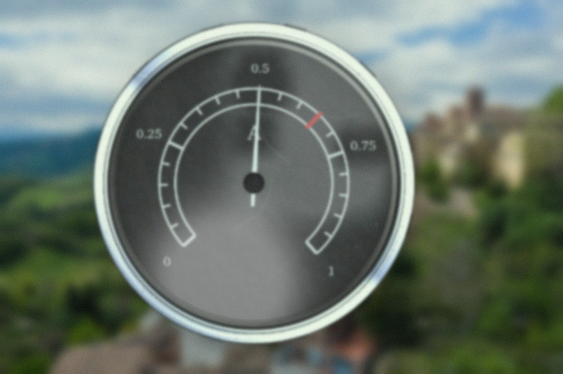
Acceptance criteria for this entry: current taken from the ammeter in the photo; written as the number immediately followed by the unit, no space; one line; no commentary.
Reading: 0.5A
